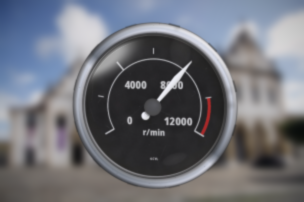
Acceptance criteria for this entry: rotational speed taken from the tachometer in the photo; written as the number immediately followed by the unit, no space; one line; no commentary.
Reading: 8000rpm
